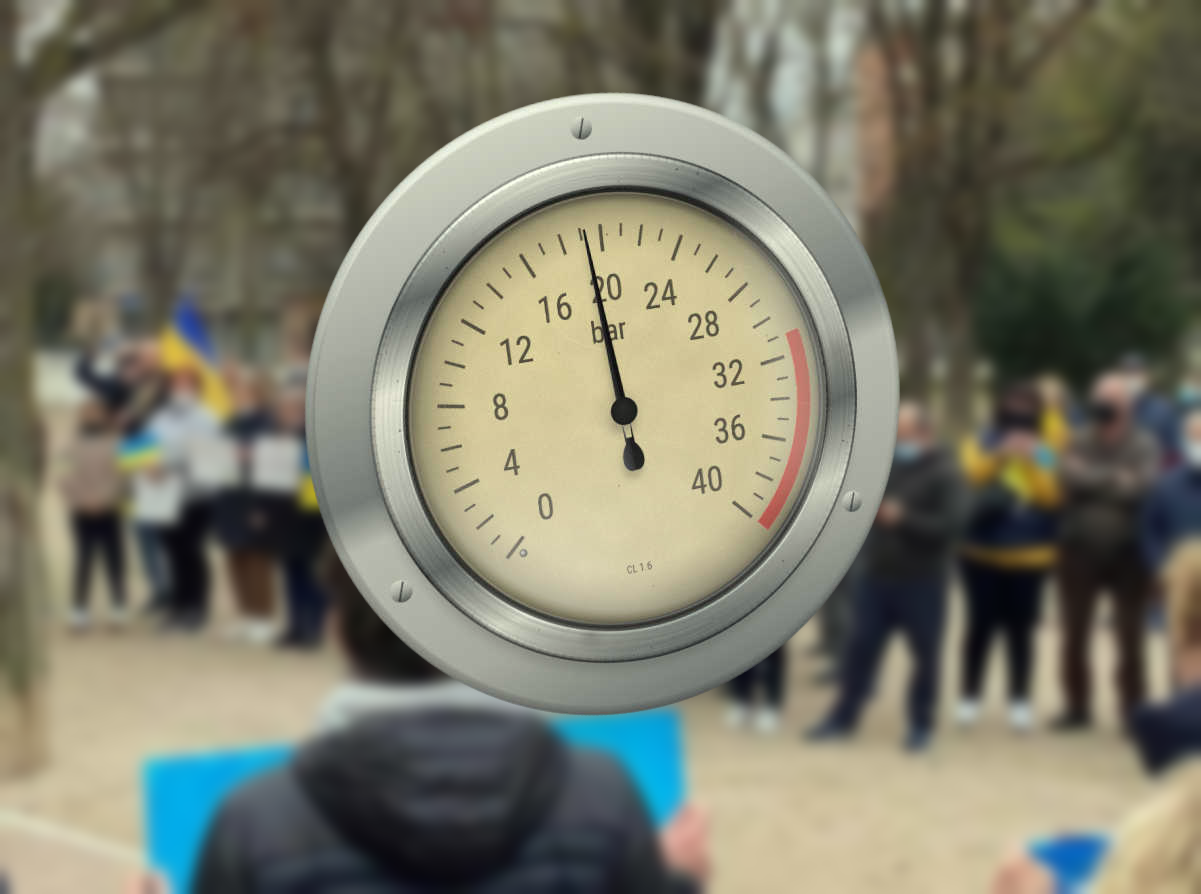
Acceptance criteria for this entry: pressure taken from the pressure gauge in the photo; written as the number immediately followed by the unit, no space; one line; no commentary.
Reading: 19bar
